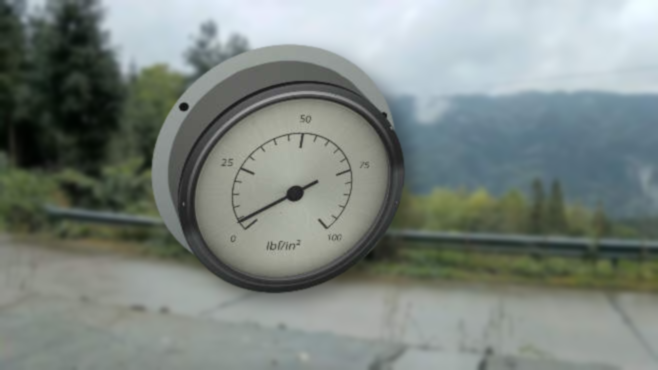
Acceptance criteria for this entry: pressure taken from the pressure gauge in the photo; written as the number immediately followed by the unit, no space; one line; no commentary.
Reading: 5psi
